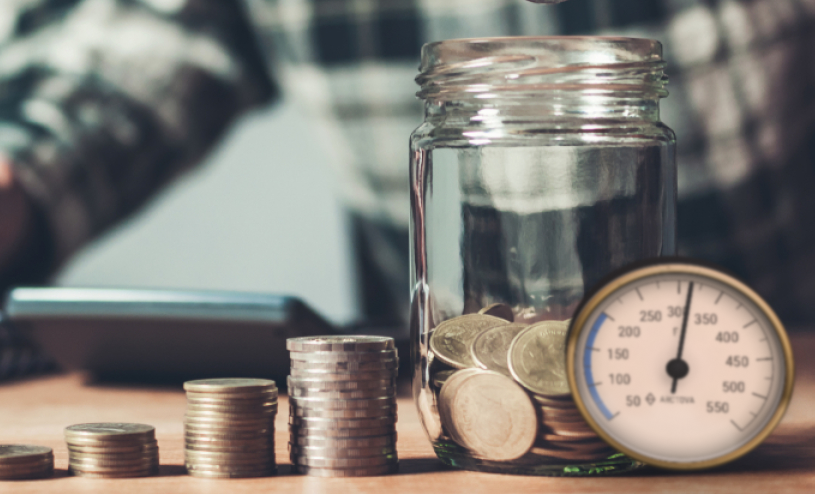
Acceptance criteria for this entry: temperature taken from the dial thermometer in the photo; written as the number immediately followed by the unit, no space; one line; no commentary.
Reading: 312.5°F
